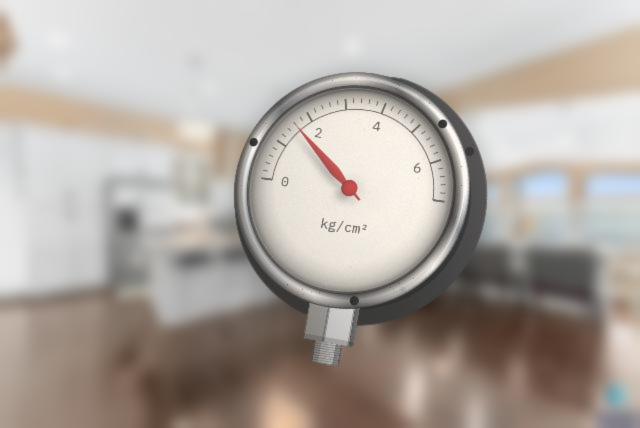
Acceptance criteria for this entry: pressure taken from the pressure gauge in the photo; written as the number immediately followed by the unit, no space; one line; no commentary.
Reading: 1.6kg/cm²
